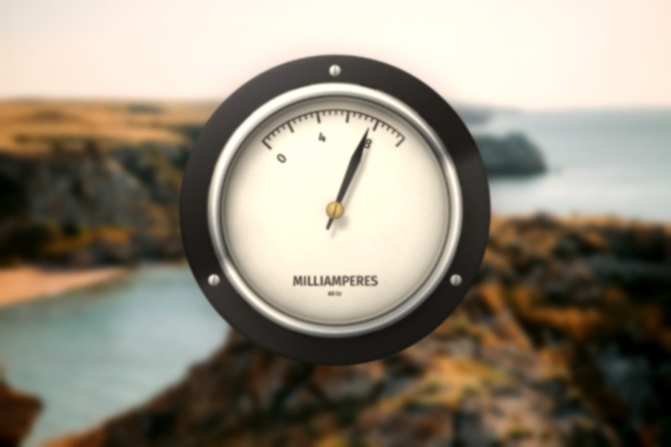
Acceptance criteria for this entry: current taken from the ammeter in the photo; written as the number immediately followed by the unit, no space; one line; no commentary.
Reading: 7.6mA
